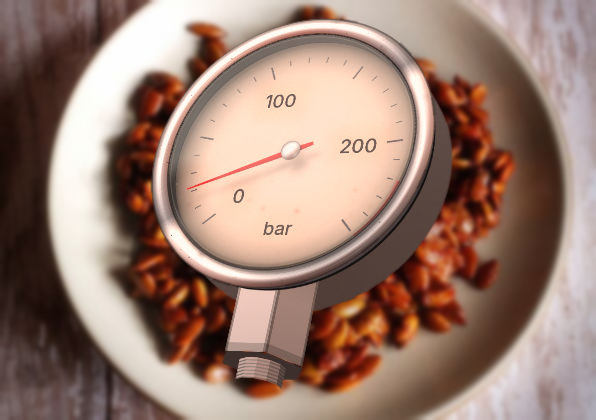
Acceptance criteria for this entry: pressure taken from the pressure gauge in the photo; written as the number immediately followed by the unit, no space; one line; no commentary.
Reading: 20bar
